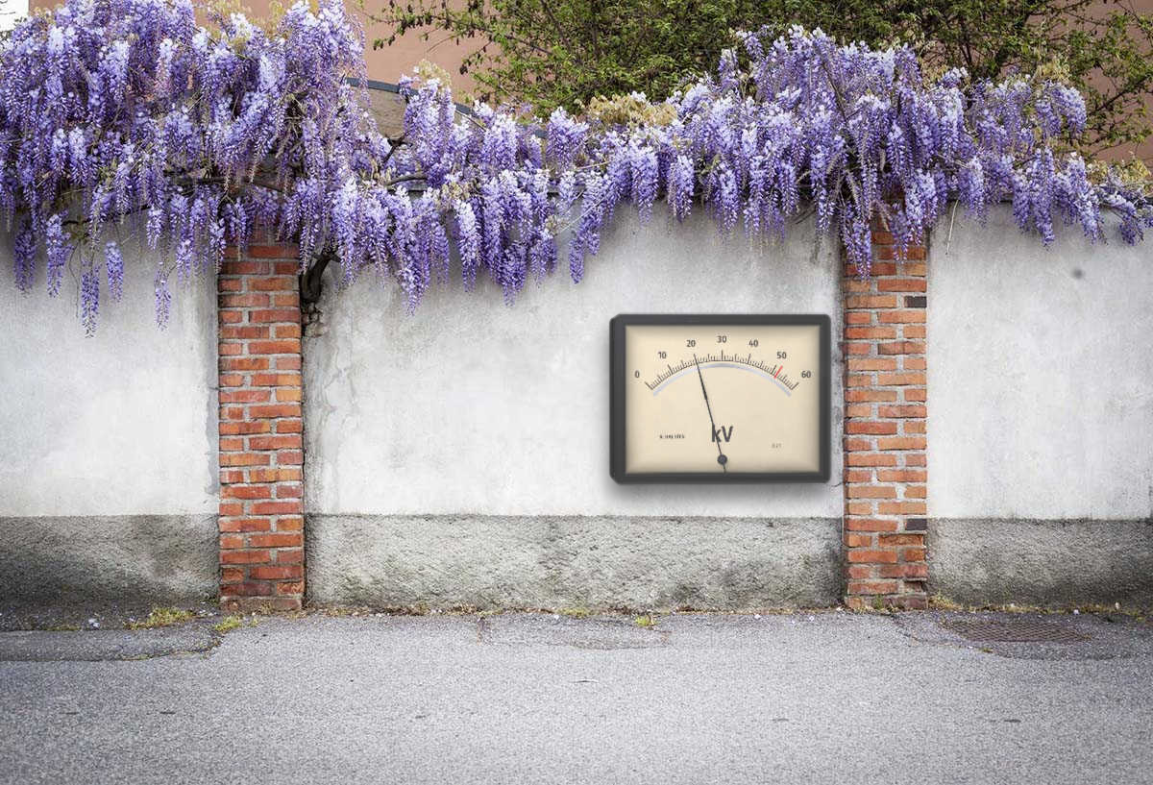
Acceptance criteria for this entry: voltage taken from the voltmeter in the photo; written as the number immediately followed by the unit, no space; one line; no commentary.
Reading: 20kV
